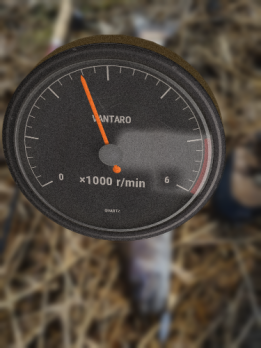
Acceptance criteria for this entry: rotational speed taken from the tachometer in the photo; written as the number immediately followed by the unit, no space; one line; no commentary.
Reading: 2600rpm
